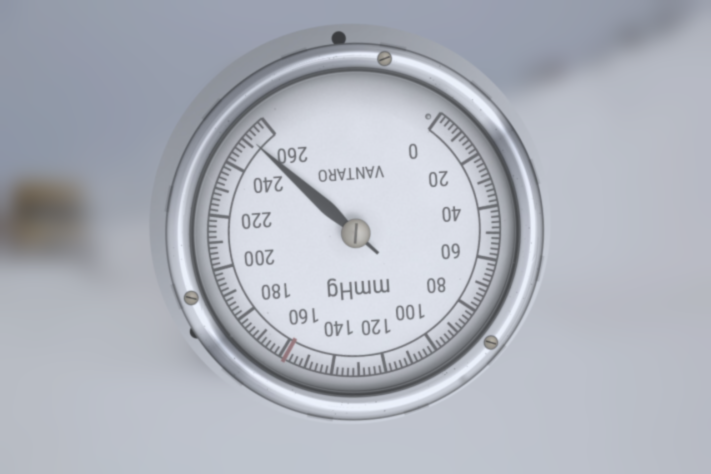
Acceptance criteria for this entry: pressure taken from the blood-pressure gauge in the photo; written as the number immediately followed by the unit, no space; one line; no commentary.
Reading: 252mmHg
